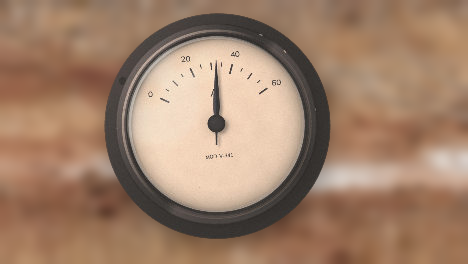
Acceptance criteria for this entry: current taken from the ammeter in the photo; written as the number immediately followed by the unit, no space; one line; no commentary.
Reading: 32.5A
